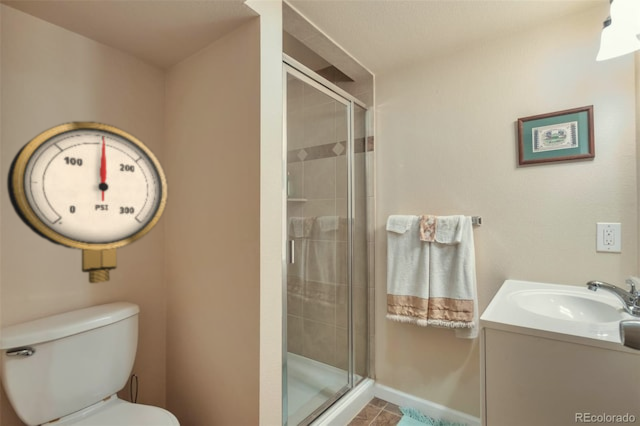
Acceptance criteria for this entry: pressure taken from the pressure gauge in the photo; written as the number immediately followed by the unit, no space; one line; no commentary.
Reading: 150psi
